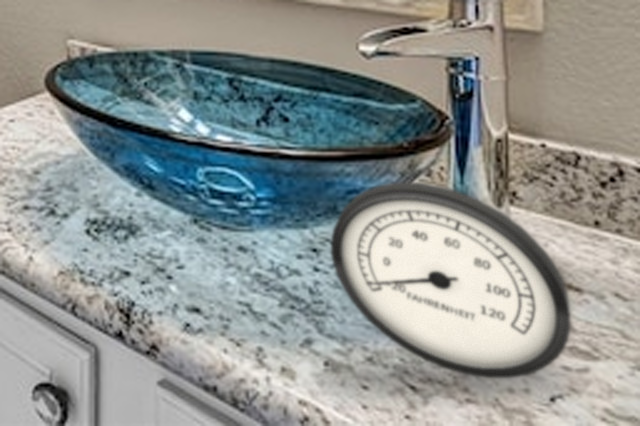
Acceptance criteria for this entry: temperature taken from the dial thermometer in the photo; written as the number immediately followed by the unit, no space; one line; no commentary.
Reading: -16°F
